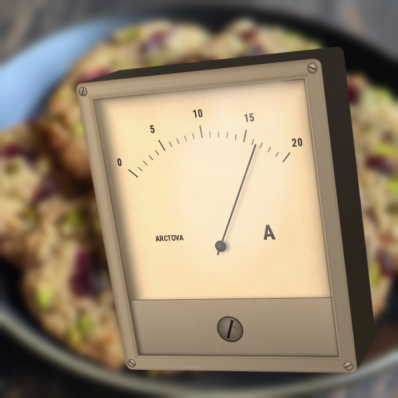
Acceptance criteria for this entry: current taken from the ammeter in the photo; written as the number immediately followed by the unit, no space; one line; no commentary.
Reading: 16.5A
